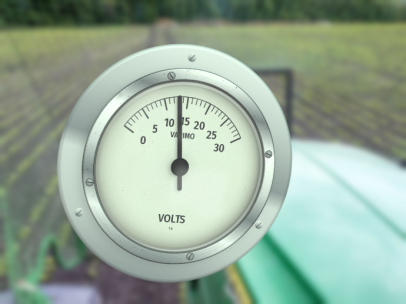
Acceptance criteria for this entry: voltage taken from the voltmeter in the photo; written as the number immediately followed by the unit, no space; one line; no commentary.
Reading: 13V
